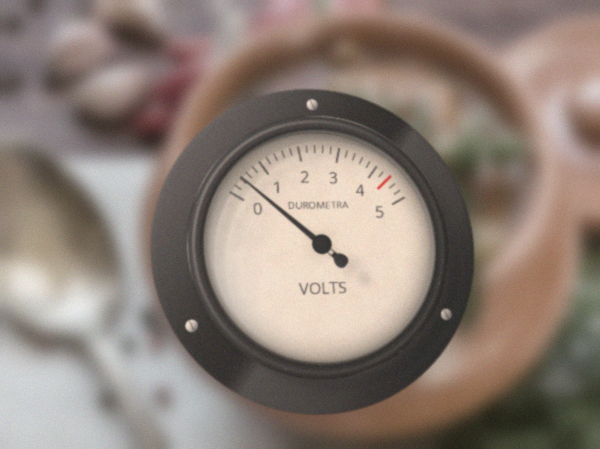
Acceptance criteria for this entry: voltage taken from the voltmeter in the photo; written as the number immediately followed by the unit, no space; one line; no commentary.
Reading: 0.4V
